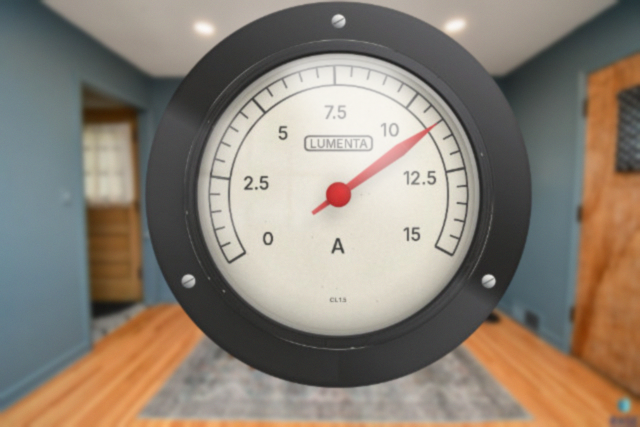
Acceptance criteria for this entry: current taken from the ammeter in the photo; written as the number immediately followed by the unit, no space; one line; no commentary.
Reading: 11A
